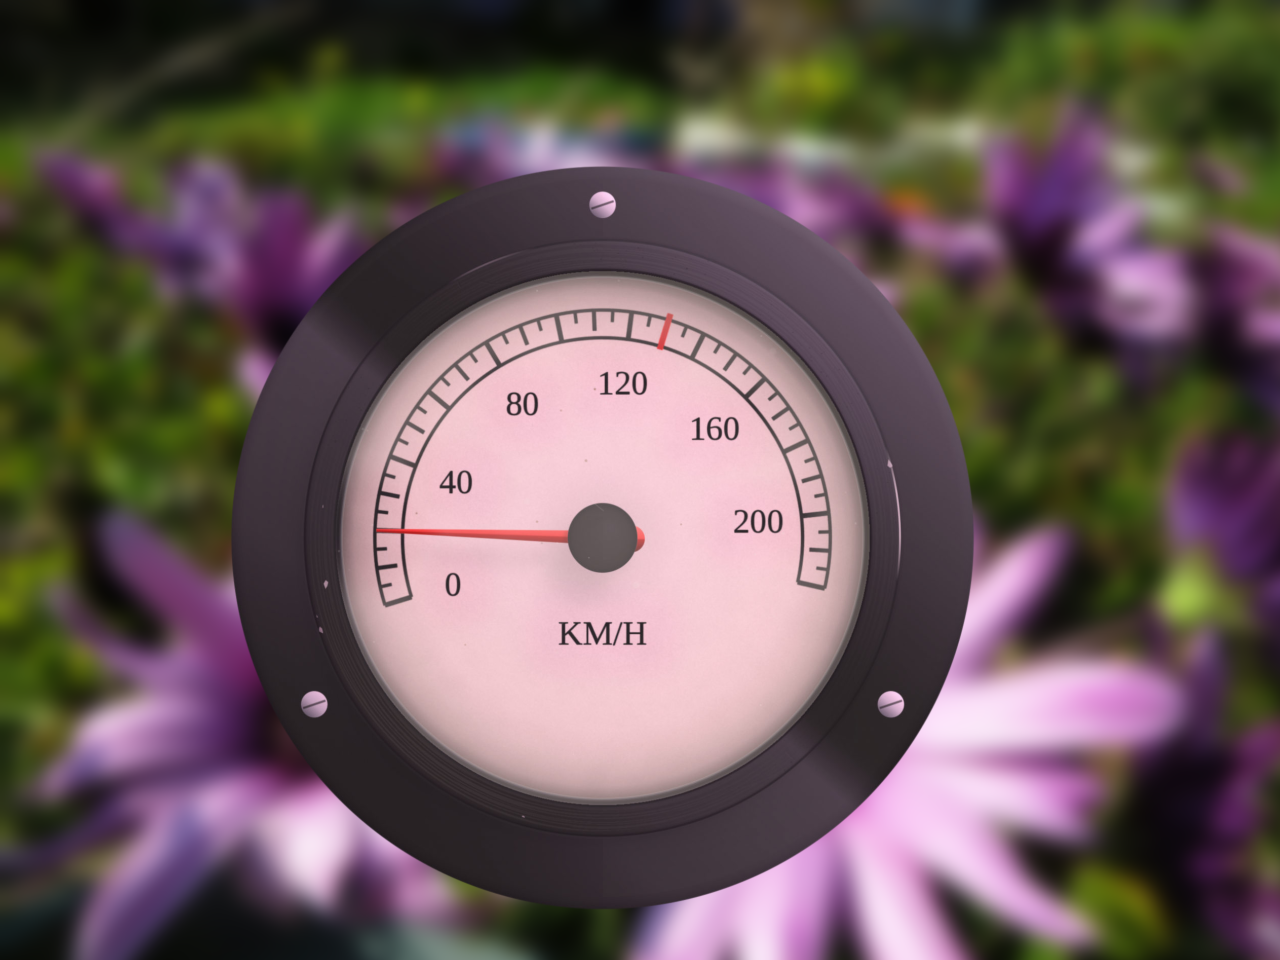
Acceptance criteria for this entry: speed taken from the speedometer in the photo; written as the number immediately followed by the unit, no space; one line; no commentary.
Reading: 20km/h
